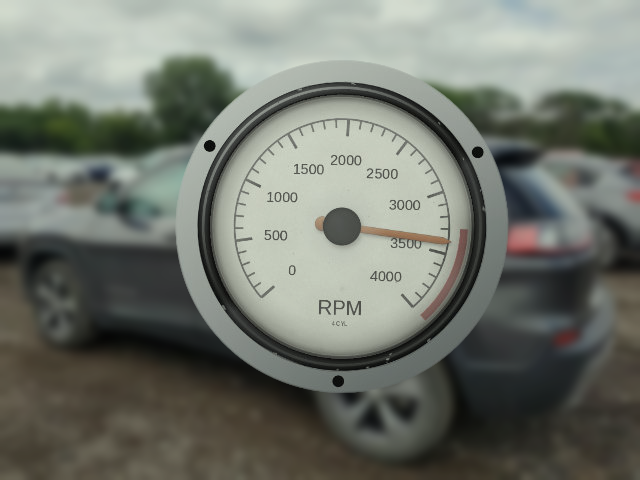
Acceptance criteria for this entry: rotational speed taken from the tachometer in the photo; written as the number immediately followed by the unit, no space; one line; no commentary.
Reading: 3400rpm
